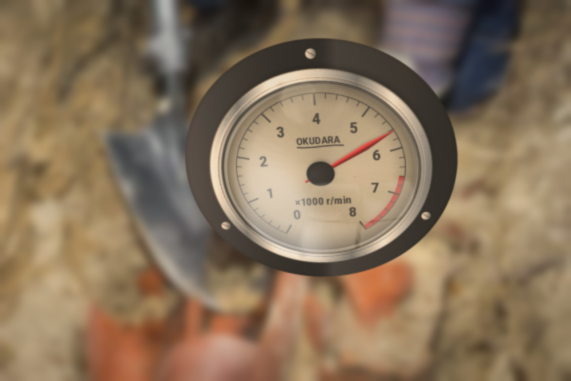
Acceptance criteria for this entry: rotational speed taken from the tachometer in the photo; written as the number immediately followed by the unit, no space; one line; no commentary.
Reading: 5600rpm
